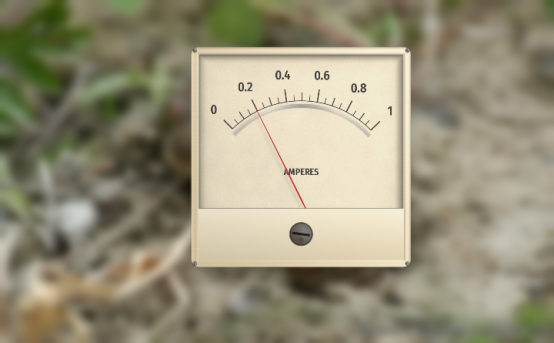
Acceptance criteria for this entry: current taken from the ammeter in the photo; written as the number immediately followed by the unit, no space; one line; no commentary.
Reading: 0.2A
